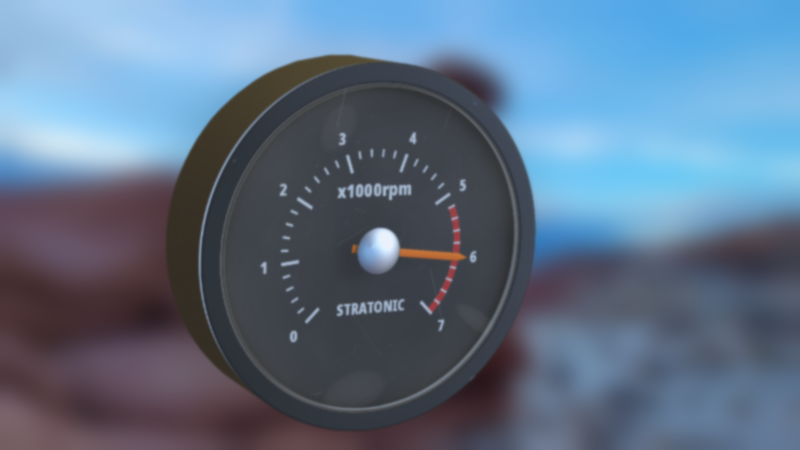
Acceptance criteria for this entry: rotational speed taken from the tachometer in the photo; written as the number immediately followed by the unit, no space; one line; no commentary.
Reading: 6000rpm
